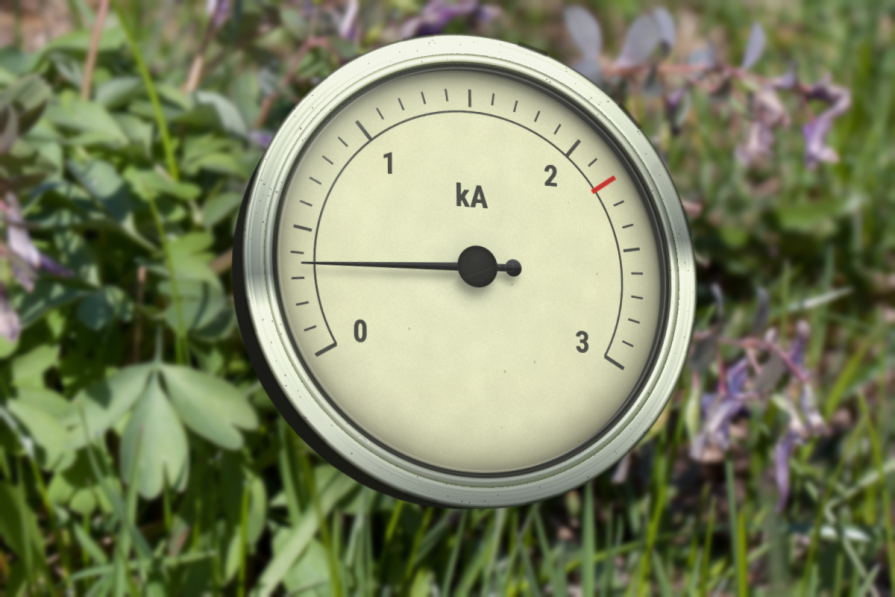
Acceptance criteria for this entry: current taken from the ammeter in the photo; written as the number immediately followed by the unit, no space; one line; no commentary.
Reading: 0.35kA
